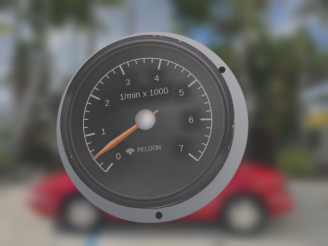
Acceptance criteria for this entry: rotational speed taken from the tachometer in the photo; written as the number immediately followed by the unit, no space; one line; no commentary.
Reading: 400rpm
